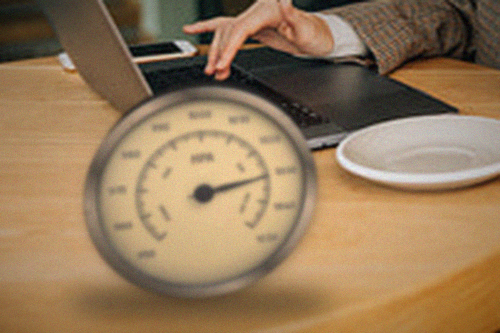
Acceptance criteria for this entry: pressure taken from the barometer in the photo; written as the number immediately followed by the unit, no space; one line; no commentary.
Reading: 1030hPa
